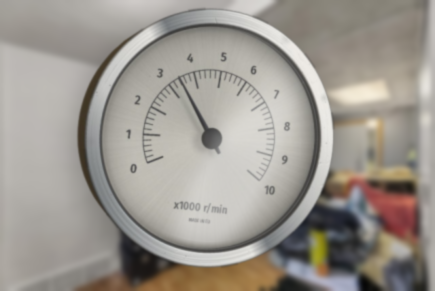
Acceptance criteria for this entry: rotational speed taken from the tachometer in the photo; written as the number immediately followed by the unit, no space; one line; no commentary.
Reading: 3400rpm
